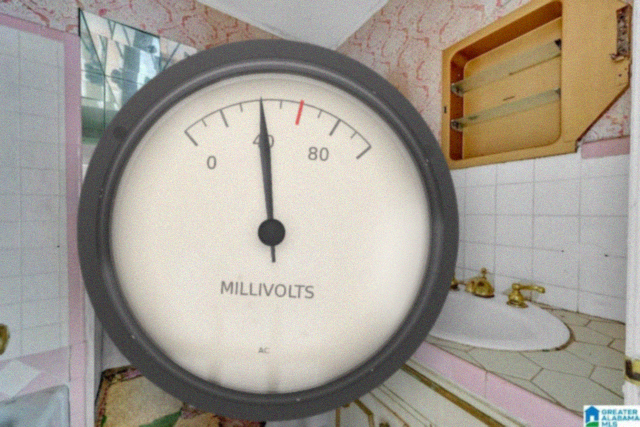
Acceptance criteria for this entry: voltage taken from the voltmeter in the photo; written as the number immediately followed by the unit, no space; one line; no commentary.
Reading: 40mV
